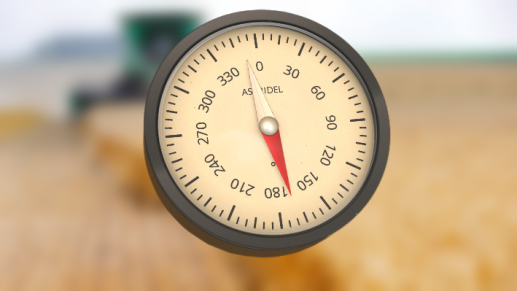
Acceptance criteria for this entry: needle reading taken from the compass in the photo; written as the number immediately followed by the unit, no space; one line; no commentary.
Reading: 170°
